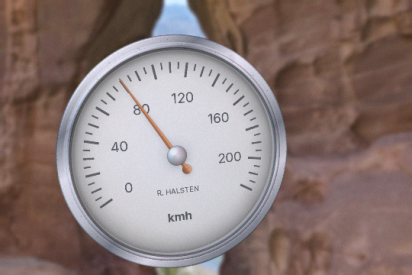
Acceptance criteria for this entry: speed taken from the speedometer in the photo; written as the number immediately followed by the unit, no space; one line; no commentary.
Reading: 80km/h
